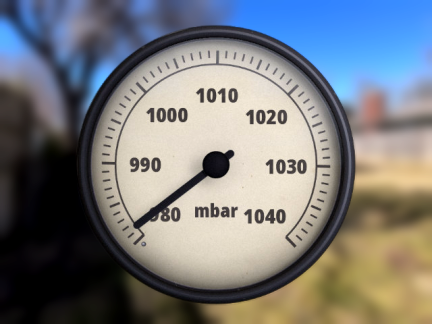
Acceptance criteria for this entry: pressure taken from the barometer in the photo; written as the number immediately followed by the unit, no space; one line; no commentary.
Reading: 981.5mbar
